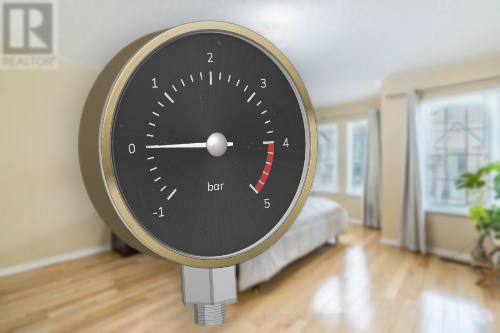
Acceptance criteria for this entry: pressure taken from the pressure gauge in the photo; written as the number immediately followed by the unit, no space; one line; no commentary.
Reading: 0bar
